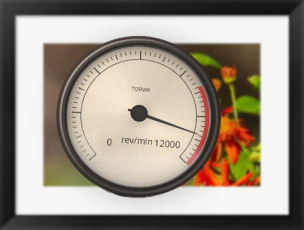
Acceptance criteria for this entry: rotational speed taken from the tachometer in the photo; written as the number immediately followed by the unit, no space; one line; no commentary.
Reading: 10800rpm
